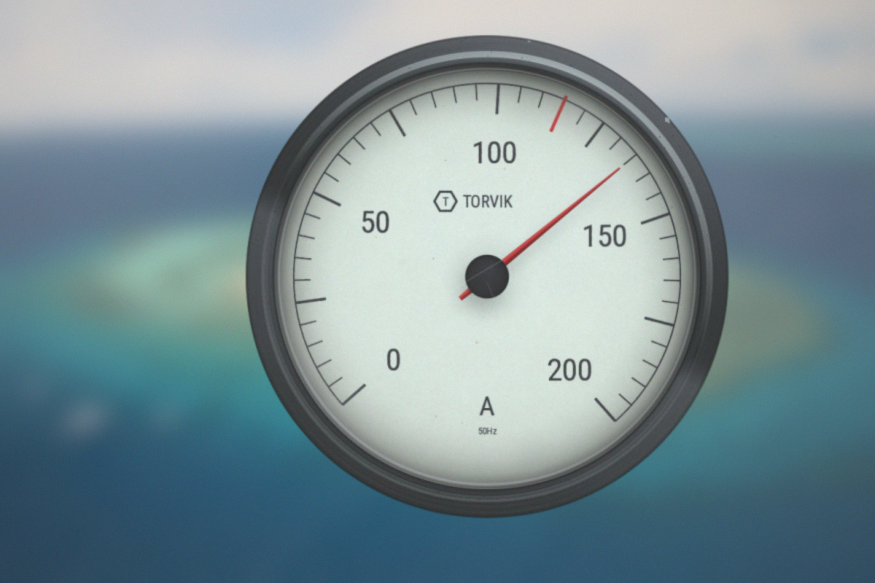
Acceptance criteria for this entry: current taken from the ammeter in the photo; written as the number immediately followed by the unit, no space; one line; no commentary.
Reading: 135A
